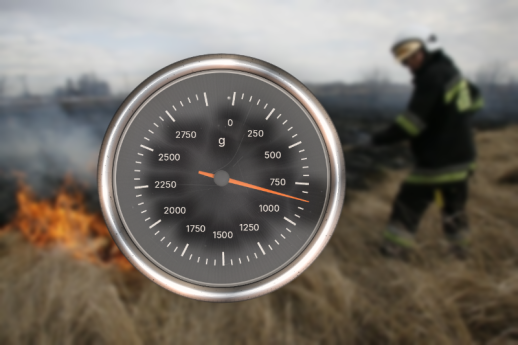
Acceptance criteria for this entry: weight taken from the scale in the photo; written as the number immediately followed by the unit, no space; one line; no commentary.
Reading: 850g
